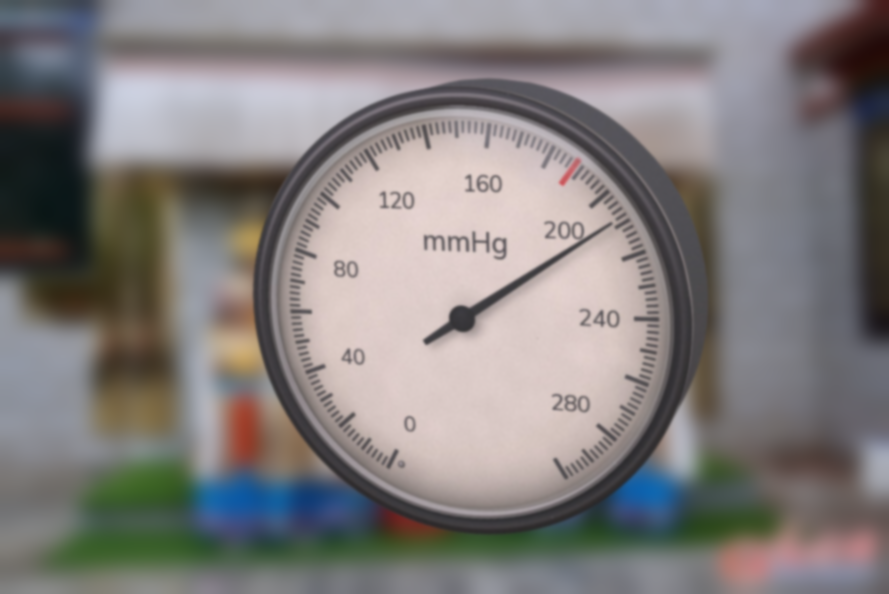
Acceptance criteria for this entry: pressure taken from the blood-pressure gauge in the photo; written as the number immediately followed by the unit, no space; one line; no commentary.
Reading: 208mmHg
